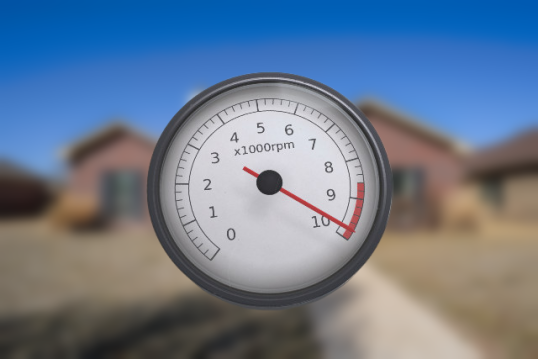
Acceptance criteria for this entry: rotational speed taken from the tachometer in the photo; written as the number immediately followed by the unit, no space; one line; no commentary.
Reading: 9800rpm
